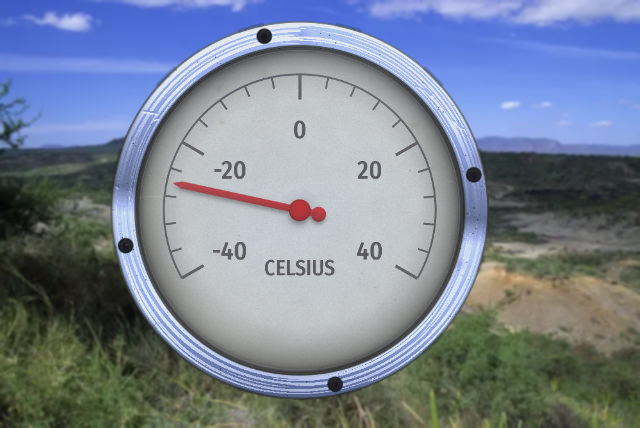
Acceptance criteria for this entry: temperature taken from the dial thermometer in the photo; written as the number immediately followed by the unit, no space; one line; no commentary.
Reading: -26°C
